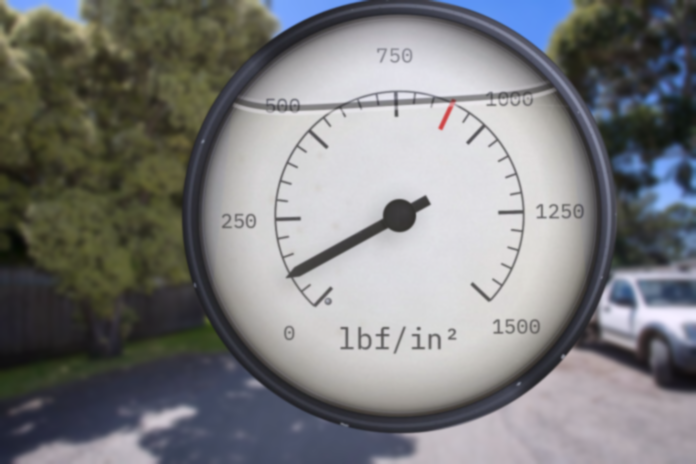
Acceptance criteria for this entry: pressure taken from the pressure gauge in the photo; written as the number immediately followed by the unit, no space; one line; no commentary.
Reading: 100psi
